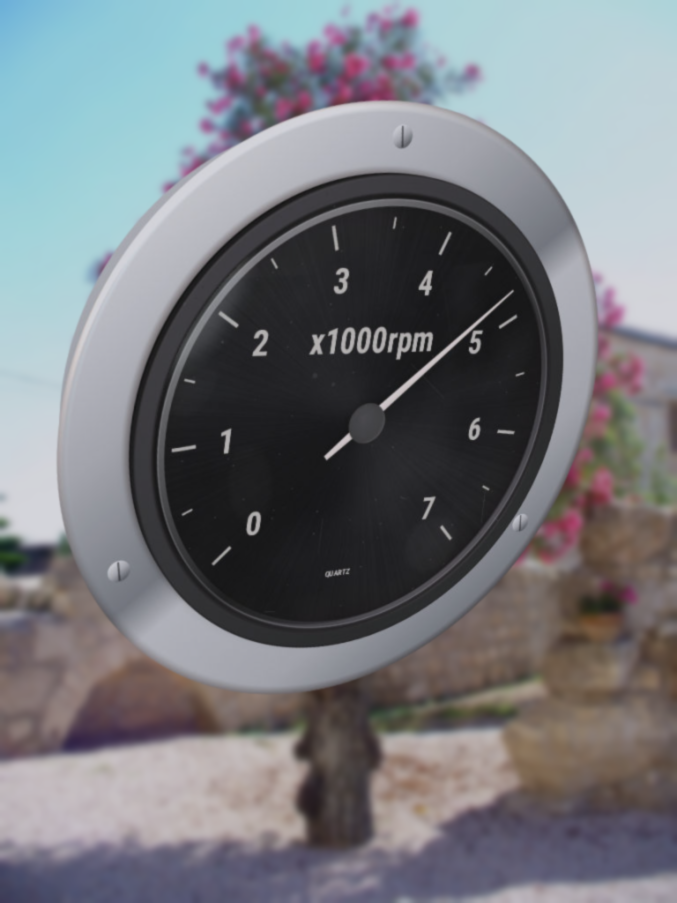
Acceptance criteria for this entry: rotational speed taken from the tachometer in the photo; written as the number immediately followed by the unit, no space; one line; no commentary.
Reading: 4750rpm
